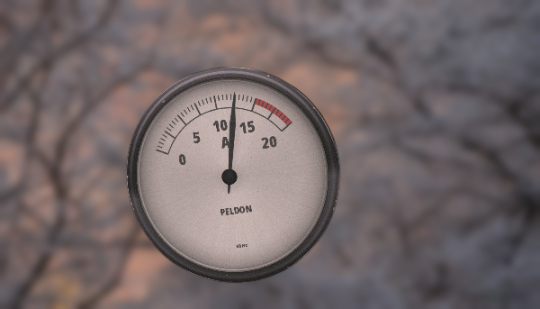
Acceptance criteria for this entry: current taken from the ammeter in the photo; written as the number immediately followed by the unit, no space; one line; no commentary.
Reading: 12.5A
